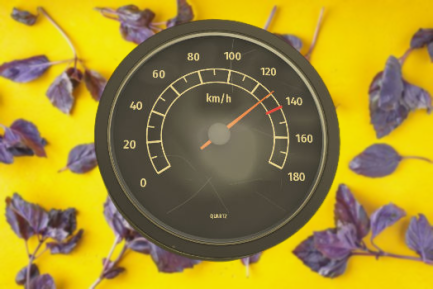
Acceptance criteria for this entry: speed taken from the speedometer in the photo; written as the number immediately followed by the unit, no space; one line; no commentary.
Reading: 130km/h
